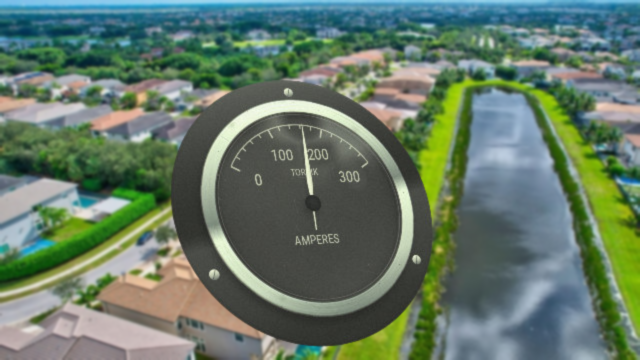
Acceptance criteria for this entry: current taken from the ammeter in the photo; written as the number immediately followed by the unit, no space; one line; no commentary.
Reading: 160A
